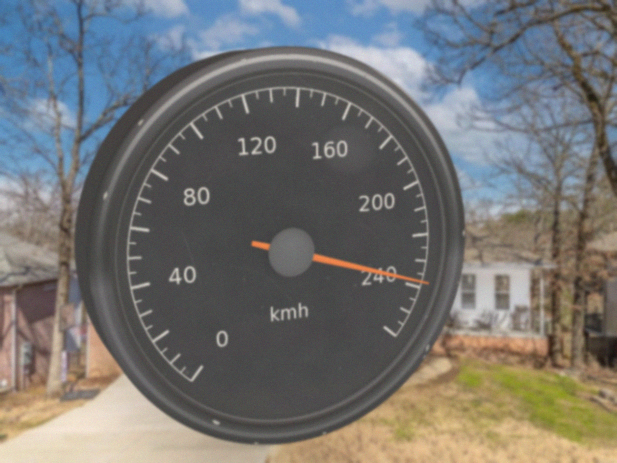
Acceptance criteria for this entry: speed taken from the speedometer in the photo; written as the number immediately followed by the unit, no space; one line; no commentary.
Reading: 237.5km/h
